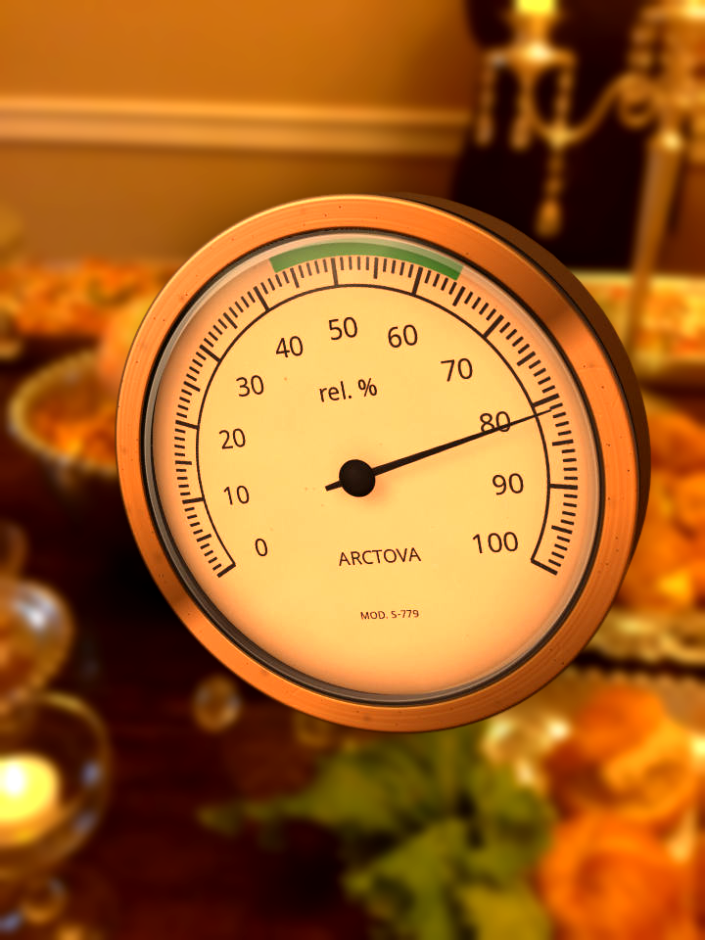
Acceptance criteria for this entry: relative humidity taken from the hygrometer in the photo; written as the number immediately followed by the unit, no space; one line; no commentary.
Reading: 81%
